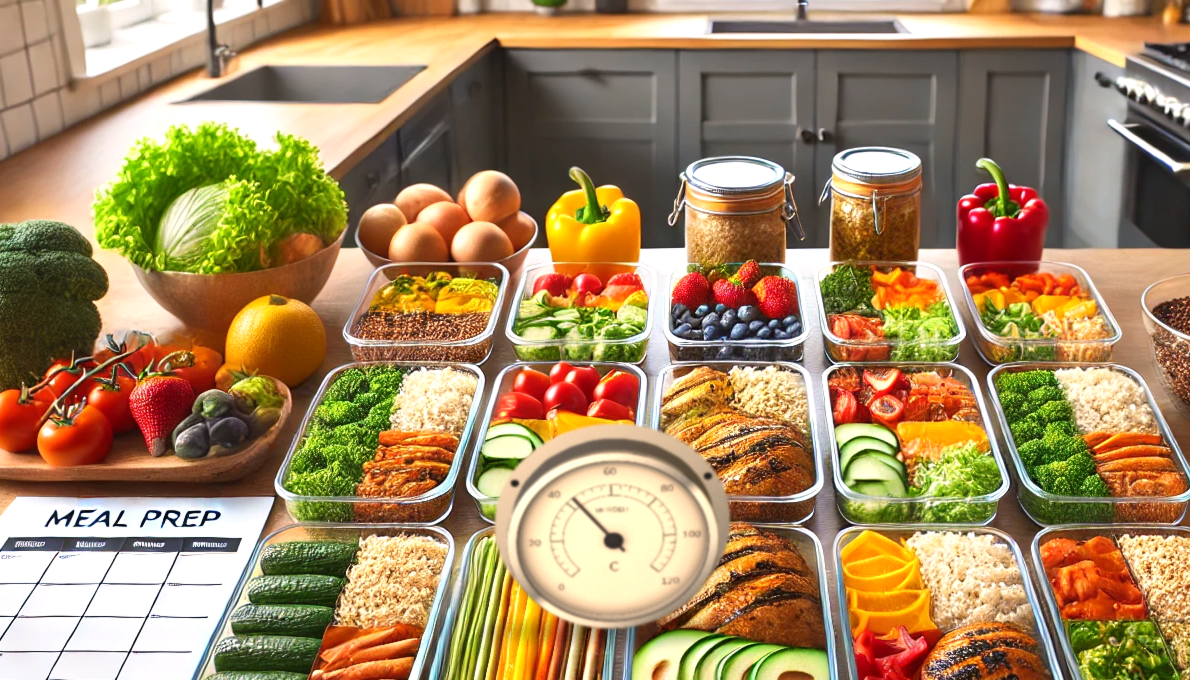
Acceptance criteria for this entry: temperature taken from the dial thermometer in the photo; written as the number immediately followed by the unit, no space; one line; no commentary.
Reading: 44°C
